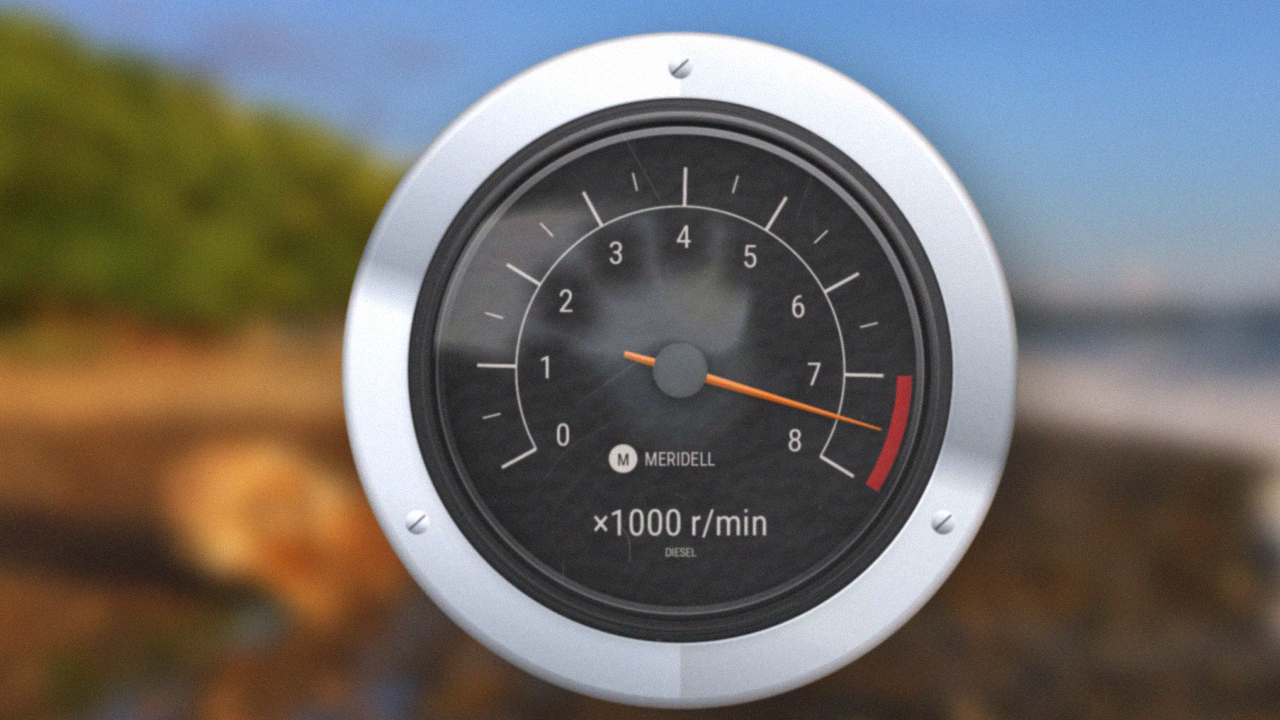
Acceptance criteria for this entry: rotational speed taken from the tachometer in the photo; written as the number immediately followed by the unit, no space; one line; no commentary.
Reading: 7500rpm
